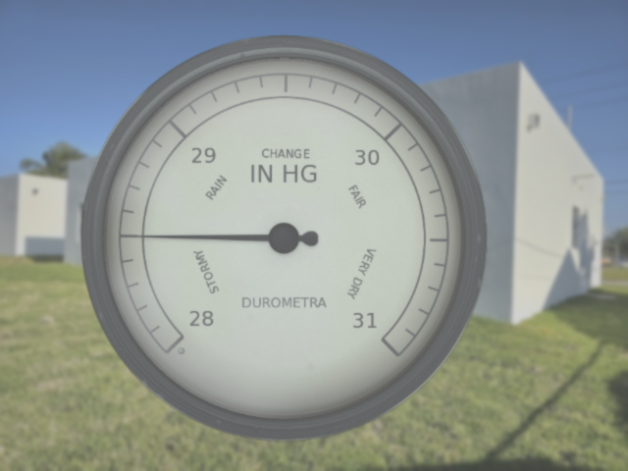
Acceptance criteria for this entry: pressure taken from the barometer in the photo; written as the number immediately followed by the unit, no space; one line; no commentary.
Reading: 28.5inHg
